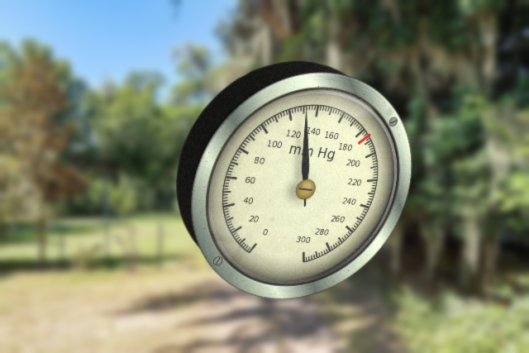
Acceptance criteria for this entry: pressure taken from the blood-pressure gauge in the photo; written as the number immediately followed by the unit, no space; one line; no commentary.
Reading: 130mmHg
